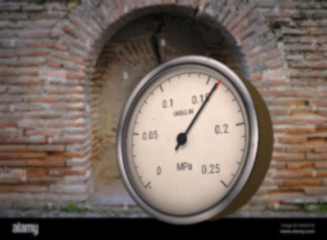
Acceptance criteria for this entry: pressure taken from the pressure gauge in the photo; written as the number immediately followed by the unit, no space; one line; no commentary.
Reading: 0.16MPa
